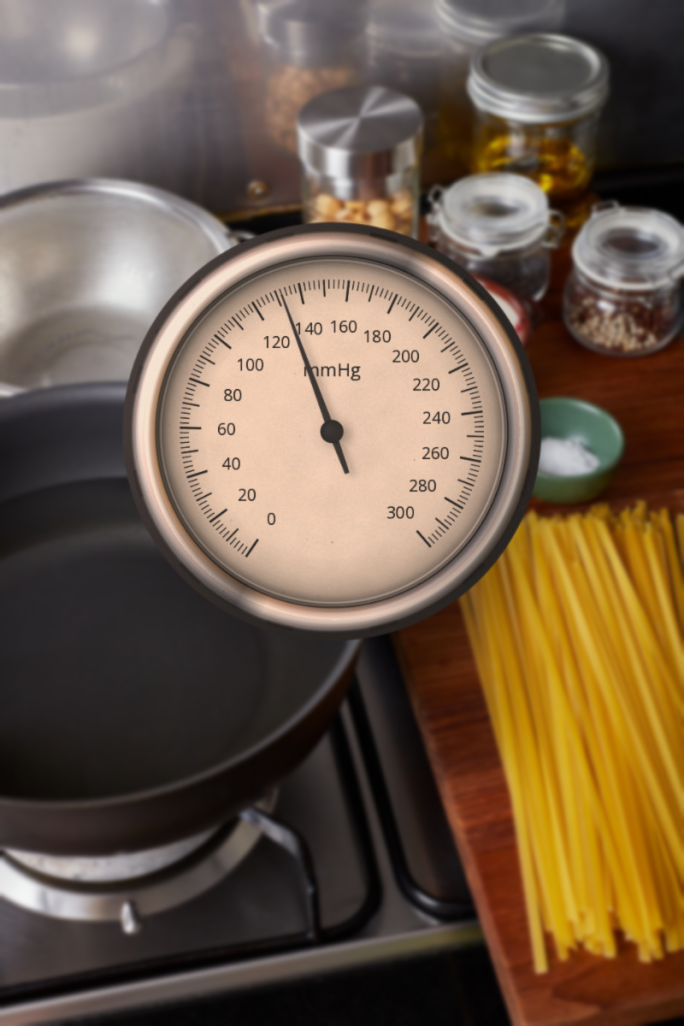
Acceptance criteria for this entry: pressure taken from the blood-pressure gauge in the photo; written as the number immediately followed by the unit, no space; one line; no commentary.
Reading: 132mmHg
